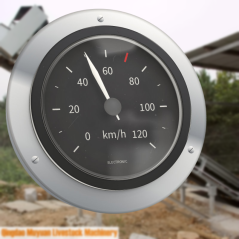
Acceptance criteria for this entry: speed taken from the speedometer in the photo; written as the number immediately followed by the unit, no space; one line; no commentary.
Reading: 50km/h
